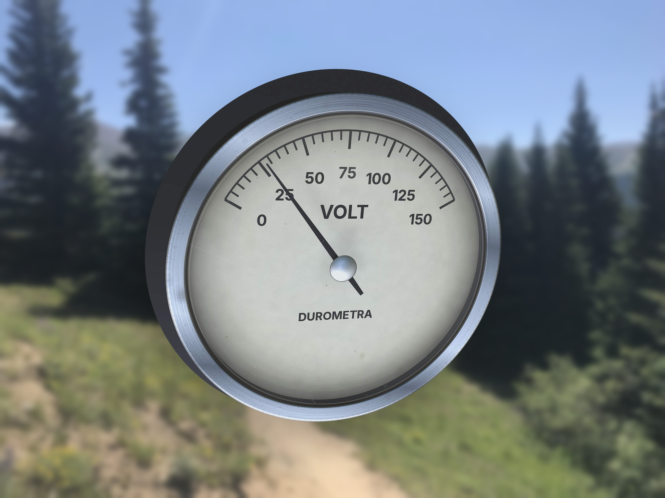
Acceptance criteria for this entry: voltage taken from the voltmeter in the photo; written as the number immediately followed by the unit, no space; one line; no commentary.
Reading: 27.5V
